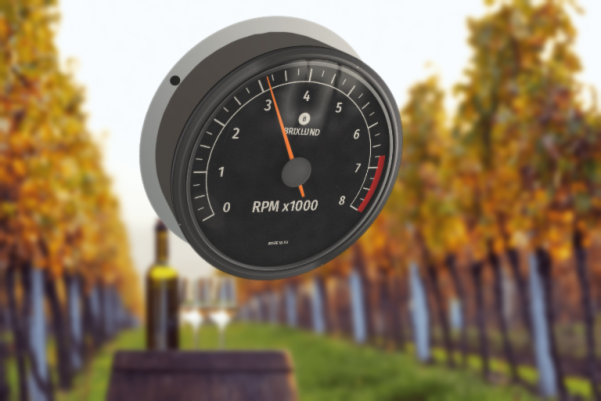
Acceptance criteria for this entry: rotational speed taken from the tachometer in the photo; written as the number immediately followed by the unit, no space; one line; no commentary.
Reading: 3125rpm
